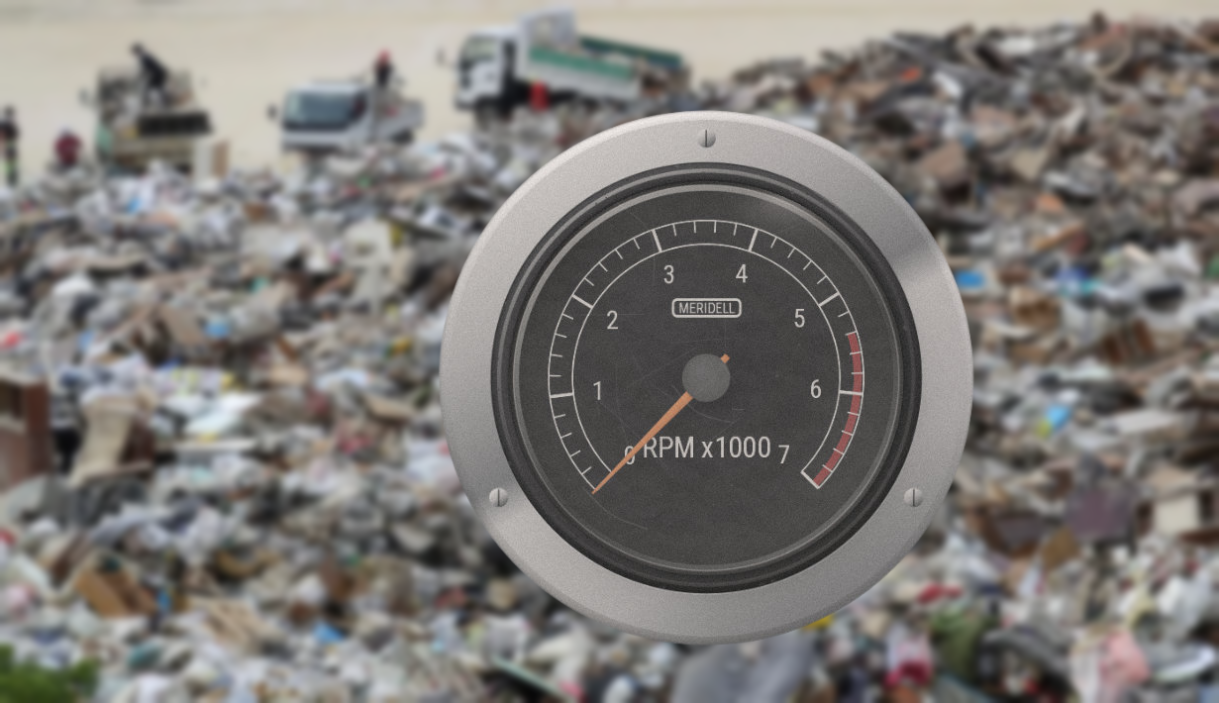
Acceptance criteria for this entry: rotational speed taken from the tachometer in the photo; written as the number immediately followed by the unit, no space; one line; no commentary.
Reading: 0rpm
